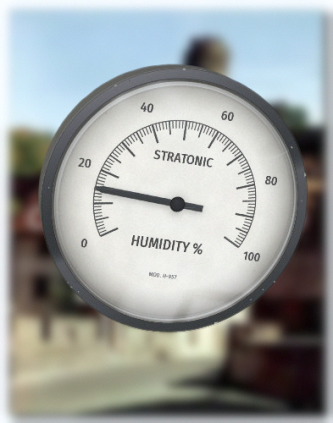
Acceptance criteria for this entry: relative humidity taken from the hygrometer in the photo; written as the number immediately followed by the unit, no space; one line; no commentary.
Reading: 15%
